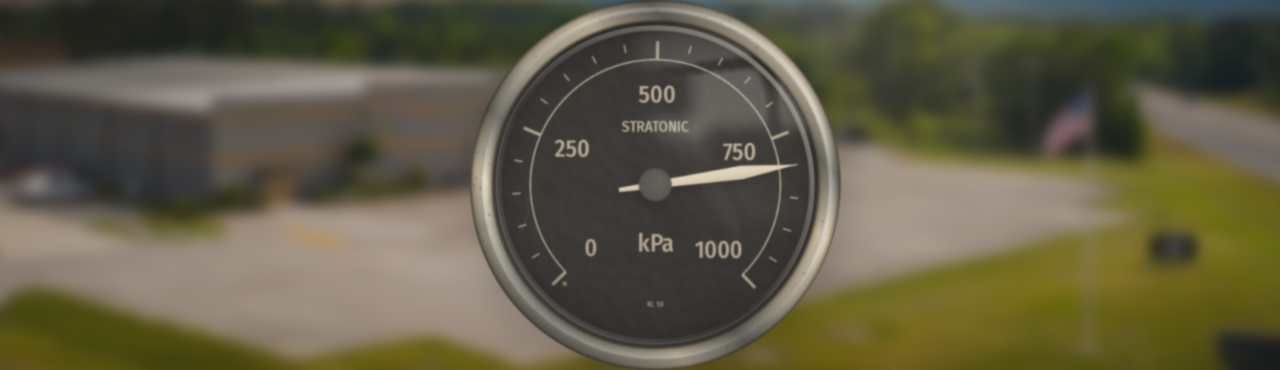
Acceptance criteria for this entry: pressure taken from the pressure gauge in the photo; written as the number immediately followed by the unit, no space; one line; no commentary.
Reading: 800kPa
